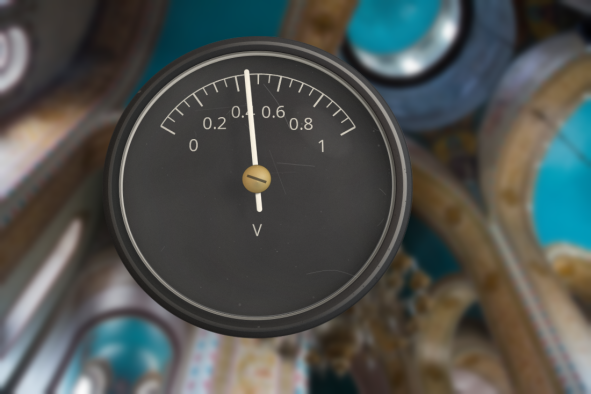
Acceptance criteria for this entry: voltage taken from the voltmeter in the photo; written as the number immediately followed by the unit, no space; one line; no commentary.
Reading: 0.45V
